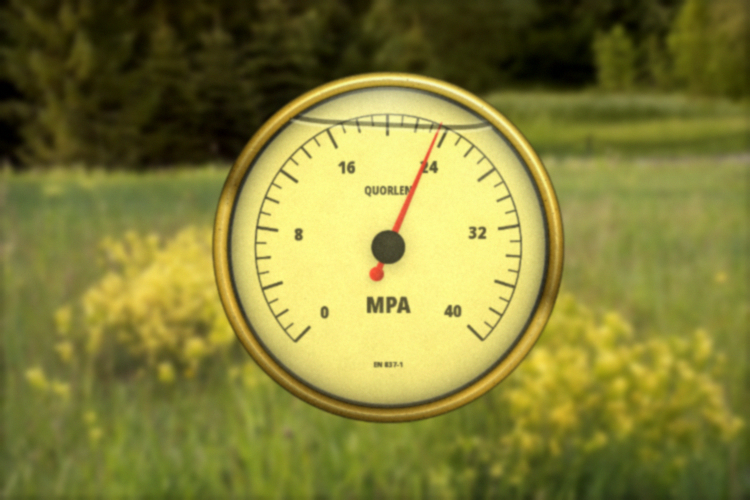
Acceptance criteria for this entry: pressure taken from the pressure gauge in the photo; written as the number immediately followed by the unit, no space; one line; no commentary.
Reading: 23.5MPa
